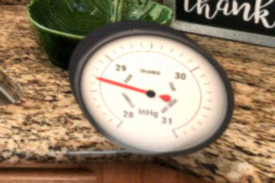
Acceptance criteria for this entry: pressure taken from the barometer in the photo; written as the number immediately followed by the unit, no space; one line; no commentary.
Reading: 28.7inHg
